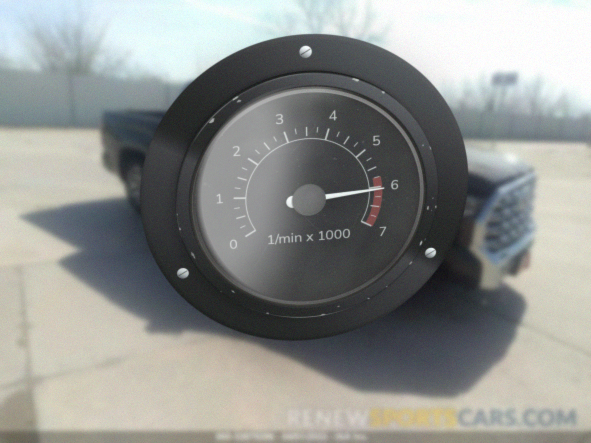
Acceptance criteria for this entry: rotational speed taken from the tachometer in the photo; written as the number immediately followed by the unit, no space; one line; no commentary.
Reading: 6000rpm
